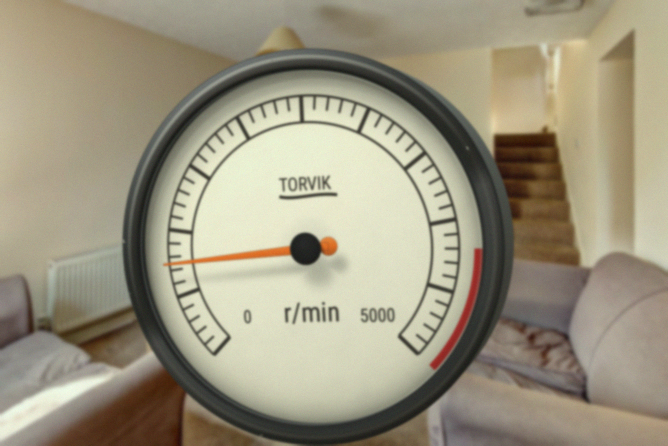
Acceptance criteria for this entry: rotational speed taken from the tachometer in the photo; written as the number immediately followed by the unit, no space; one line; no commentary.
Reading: 750rpm
